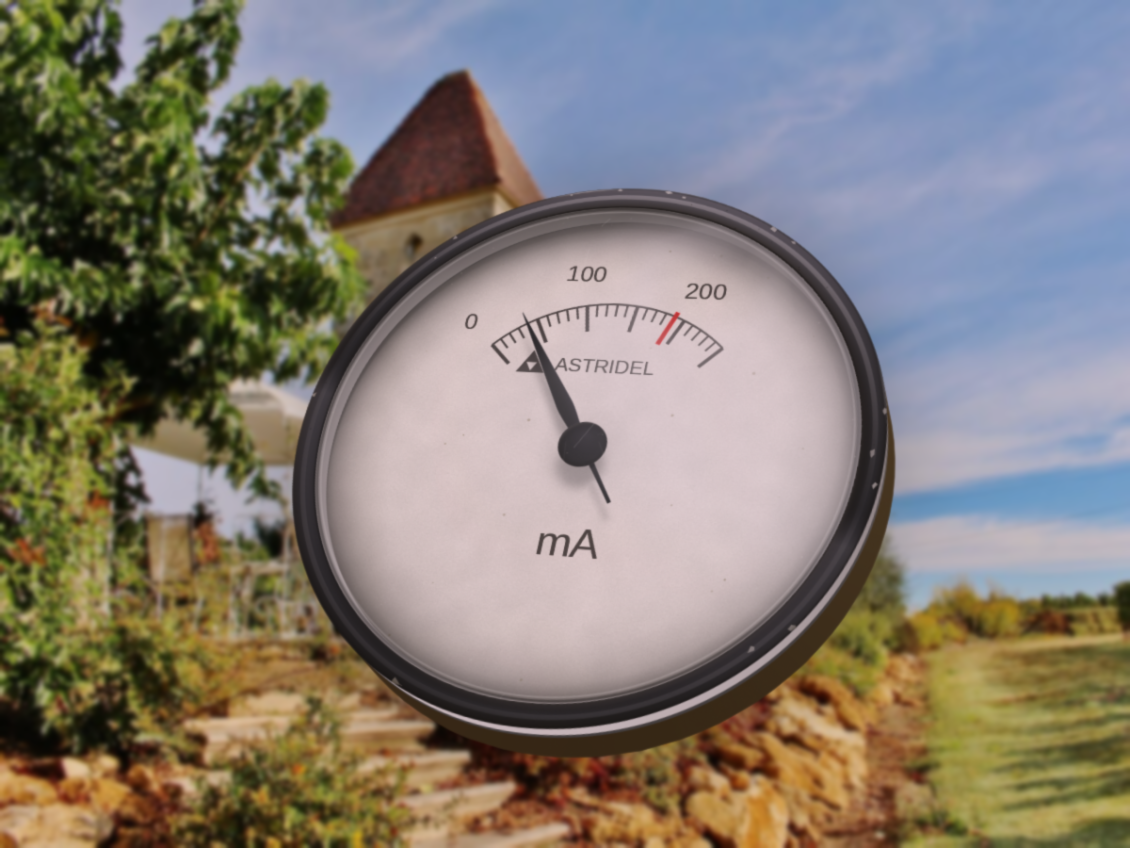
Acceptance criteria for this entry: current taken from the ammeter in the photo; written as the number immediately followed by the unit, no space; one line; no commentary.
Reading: 40mA
